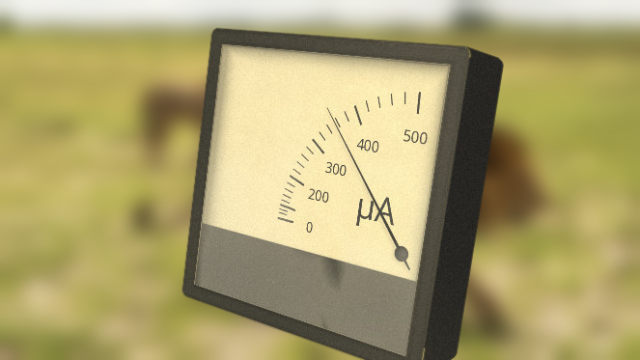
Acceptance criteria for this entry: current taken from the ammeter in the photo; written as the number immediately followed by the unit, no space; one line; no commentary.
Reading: 360µA
